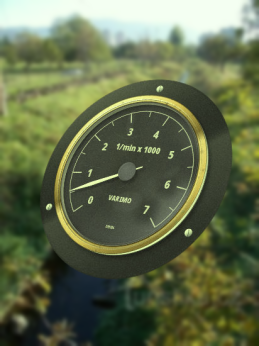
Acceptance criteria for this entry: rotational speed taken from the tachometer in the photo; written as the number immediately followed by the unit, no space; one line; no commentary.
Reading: 500rpm
